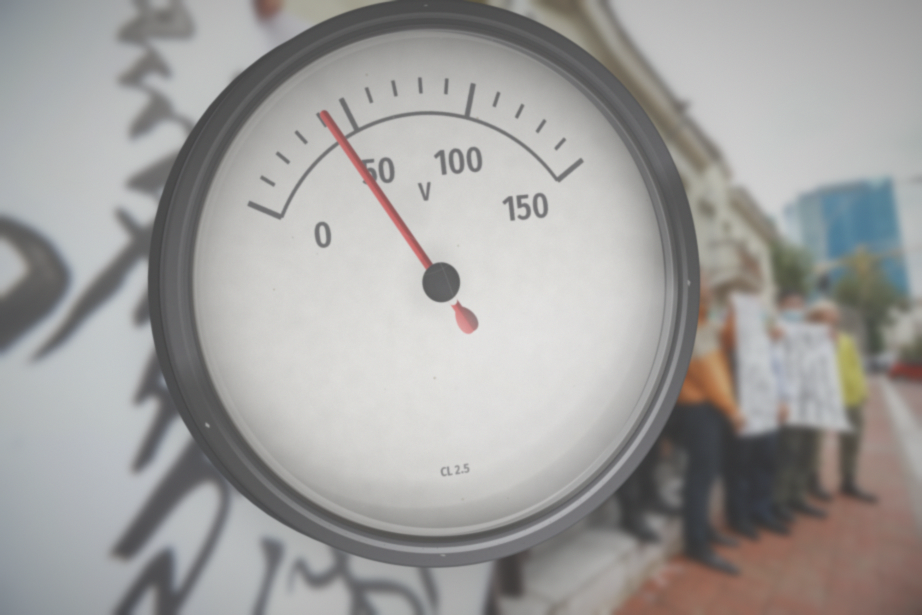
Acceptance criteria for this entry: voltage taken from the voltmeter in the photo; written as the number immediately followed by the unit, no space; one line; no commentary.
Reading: 40V
